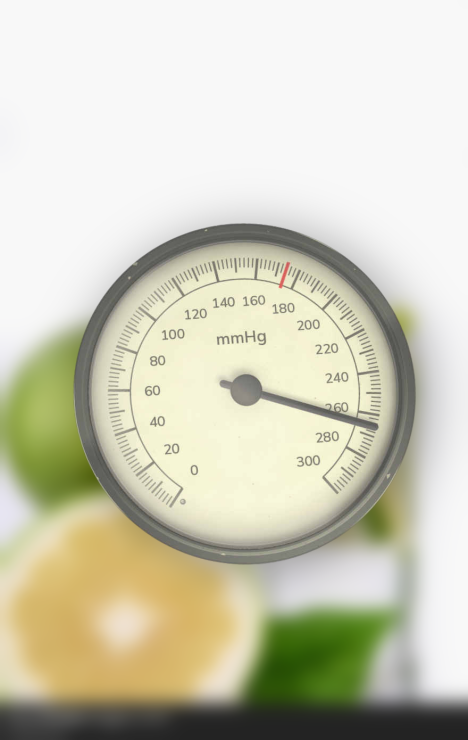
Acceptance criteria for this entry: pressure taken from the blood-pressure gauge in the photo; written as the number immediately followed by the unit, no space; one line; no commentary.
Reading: 266mmHg
